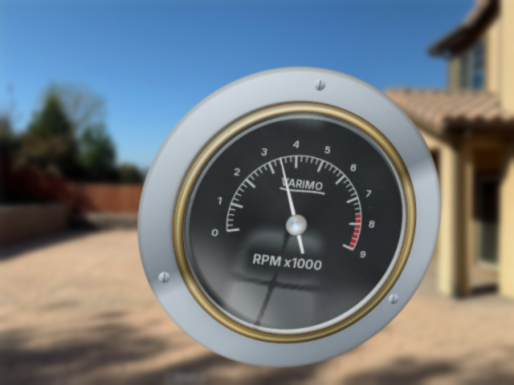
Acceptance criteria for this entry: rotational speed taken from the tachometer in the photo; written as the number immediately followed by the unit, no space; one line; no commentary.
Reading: 3400rpm
